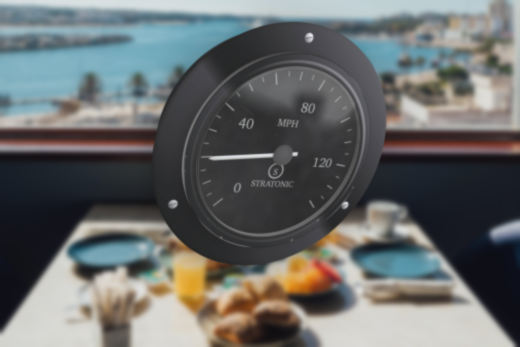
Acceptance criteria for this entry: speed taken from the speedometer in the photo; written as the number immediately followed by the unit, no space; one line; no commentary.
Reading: 20mph
